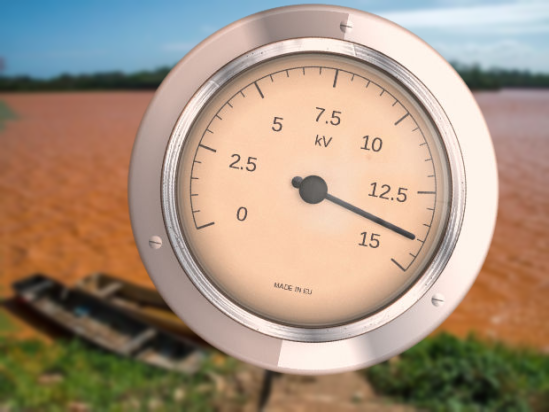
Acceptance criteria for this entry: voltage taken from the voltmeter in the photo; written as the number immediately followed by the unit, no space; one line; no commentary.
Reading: 14kV
